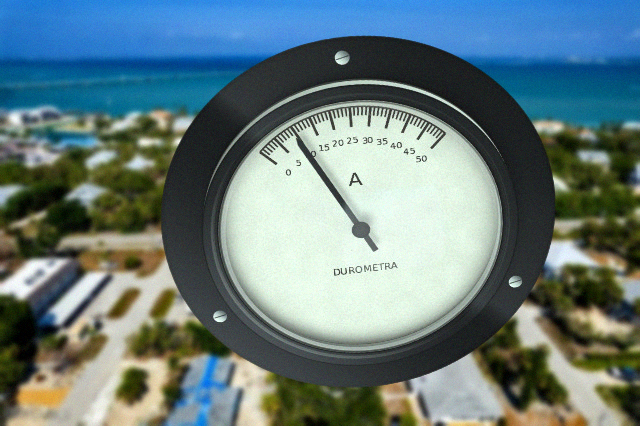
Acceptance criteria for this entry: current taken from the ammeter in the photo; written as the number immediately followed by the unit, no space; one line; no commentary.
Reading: 10A
